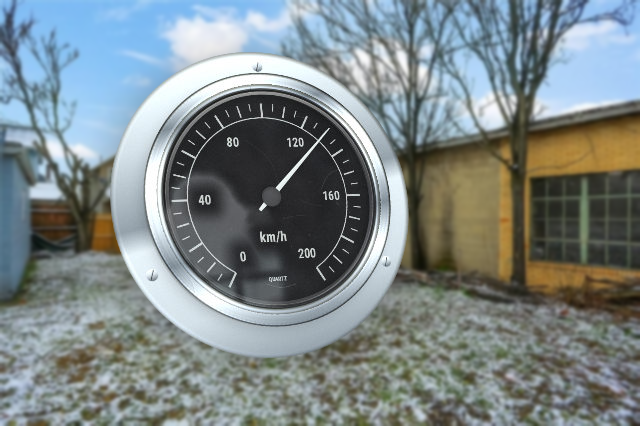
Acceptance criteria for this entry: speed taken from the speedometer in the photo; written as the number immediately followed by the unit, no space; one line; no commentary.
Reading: 130km/h
